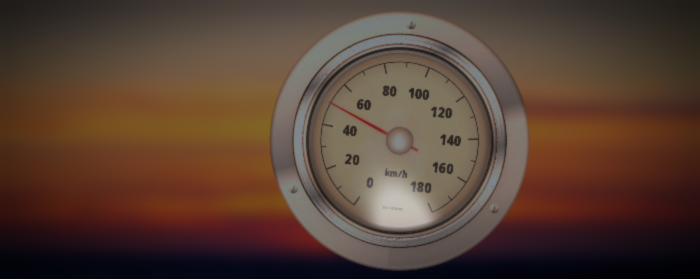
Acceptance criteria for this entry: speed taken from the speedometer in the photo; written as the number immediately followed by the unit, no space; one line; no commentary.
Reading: 50km/h
